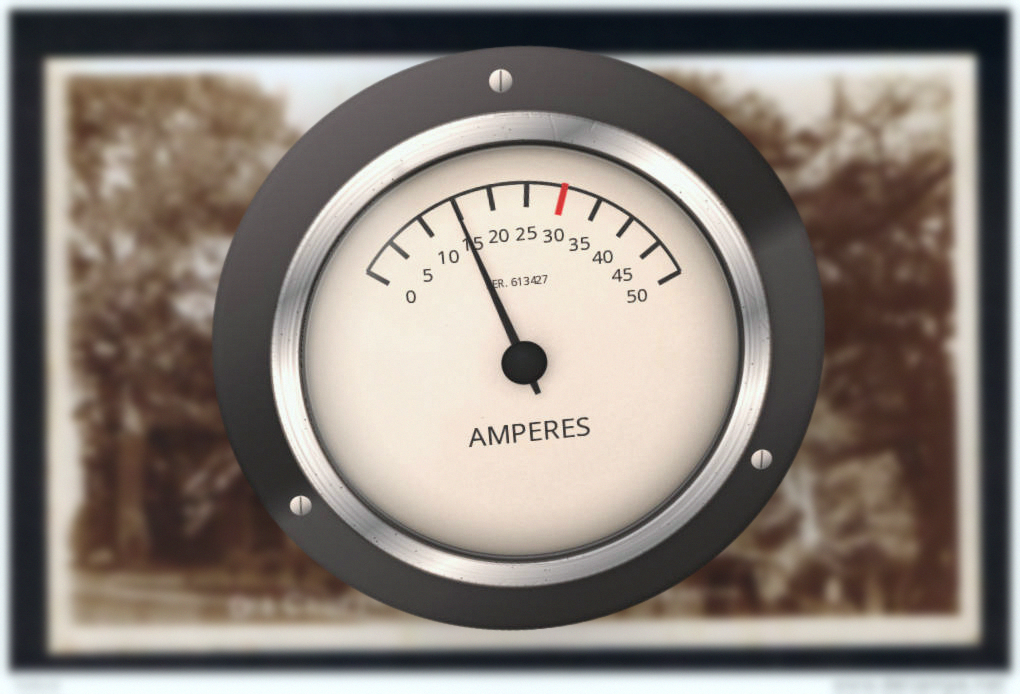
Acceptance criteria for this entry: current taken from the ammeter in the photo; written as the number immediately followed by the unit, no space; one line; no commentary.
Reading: 15A
